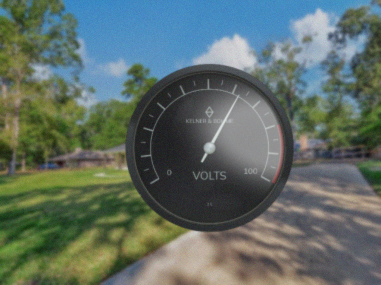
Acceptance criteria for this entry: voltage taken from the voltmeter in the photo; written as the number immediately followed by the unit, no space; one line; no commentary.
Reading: 62.5V
